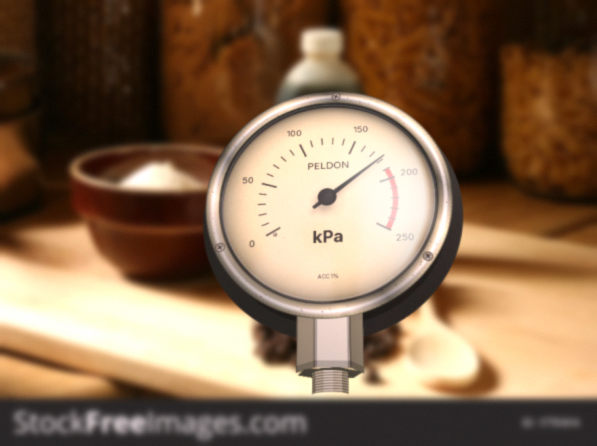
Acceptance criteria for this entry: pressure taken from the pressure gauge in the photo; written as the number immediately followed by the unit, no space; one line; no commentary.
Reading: 180kPa
